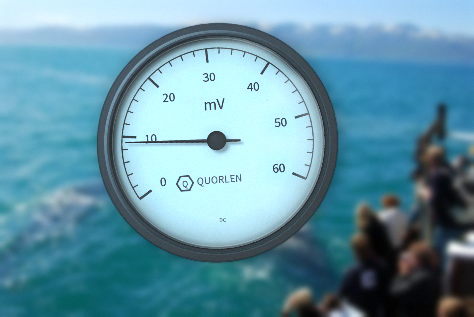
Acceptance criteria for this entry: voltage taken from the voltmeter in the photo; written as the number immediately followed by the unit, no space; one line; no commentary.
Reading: 9mV
